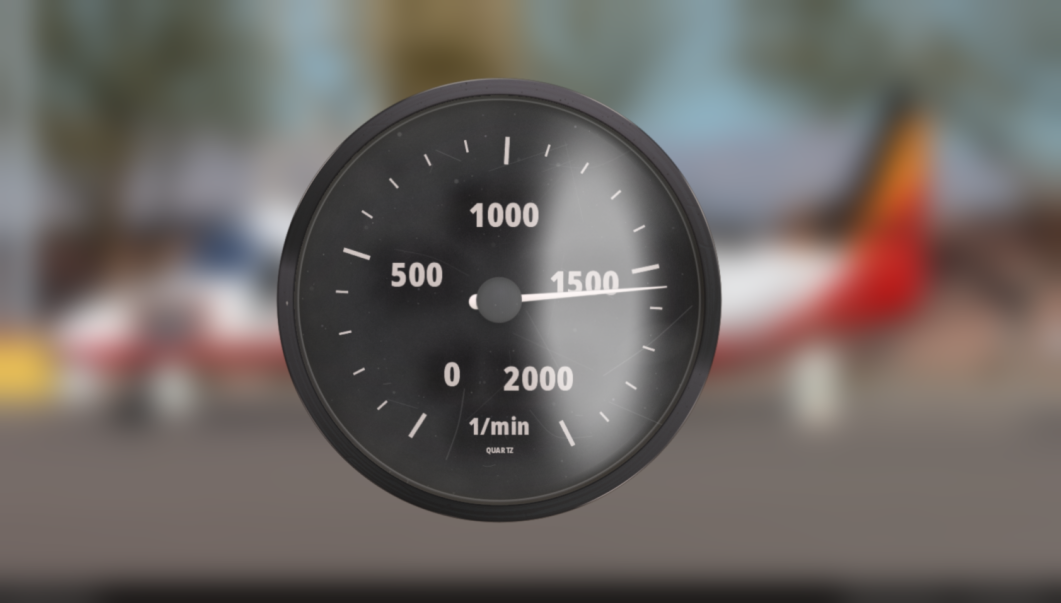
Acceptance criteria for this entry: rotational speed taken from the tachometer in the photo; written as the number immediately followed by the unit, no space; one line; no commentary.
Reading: 1550rpm
